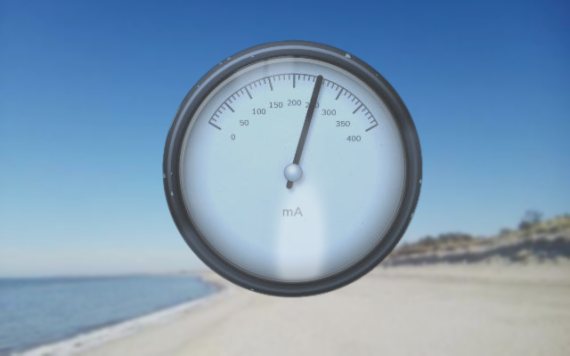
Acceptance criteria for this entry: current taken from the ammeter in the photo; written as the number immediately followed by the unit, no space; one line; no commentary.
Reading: 250mA
